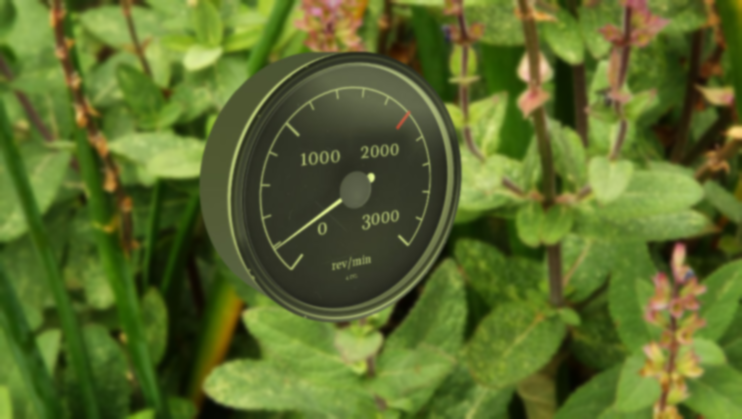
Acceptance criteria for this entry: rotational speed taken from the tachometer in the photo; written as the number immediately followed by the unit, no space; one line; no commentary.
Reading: 200rpm
